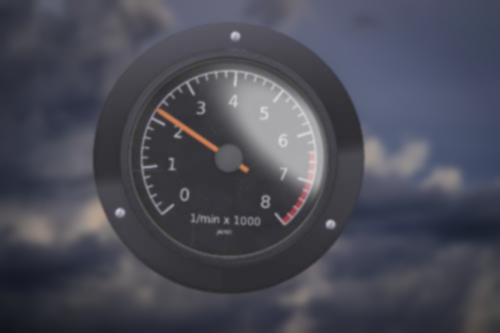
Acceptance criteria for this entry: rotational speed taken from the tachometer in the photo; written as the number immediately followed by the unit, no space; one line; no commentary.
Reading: 2200rpm
